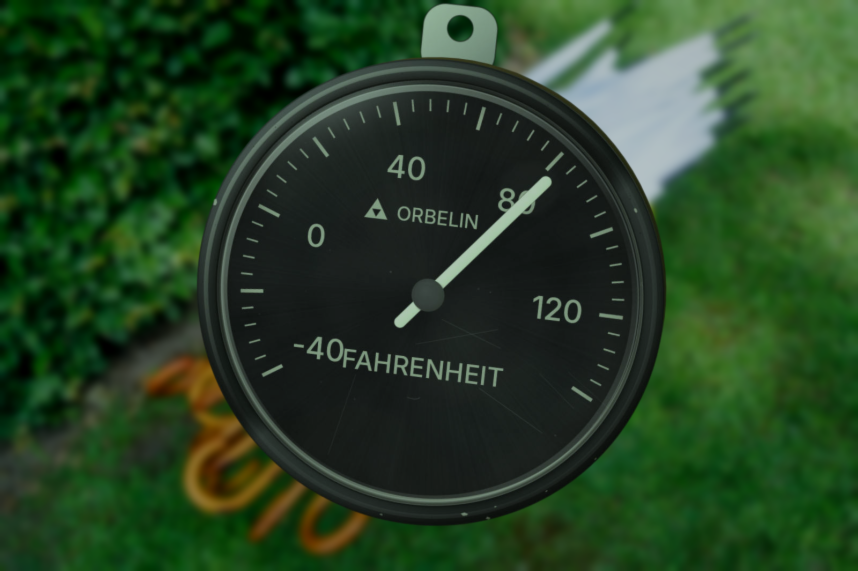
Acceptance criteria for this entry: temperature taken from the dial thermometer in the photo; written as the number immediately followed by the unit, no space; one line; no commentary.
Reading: 82°F
